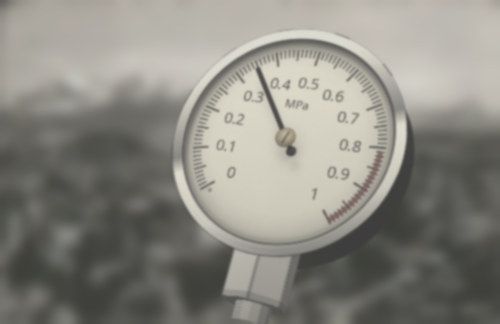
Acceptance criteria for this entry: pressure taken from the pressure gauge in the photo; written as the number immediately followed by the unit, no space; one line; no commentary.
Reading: 0.35MPa
